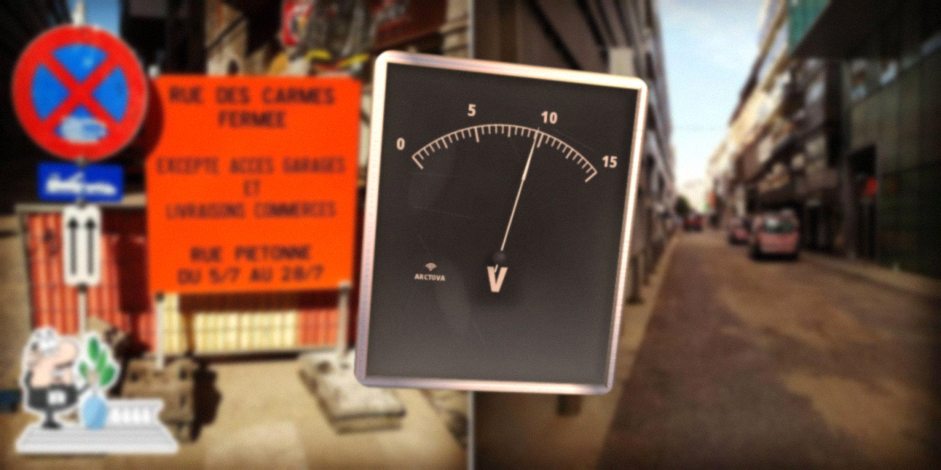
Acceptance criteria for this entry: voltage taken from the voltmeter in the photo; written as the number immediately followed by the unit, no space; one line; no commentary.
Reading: 9.5V
